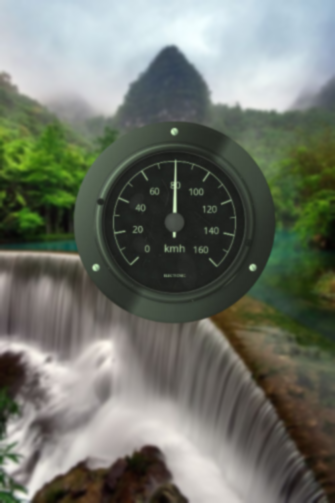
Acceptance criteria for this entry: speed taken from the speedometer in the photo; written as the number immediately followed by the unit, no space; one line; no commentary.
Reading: 80km/h
